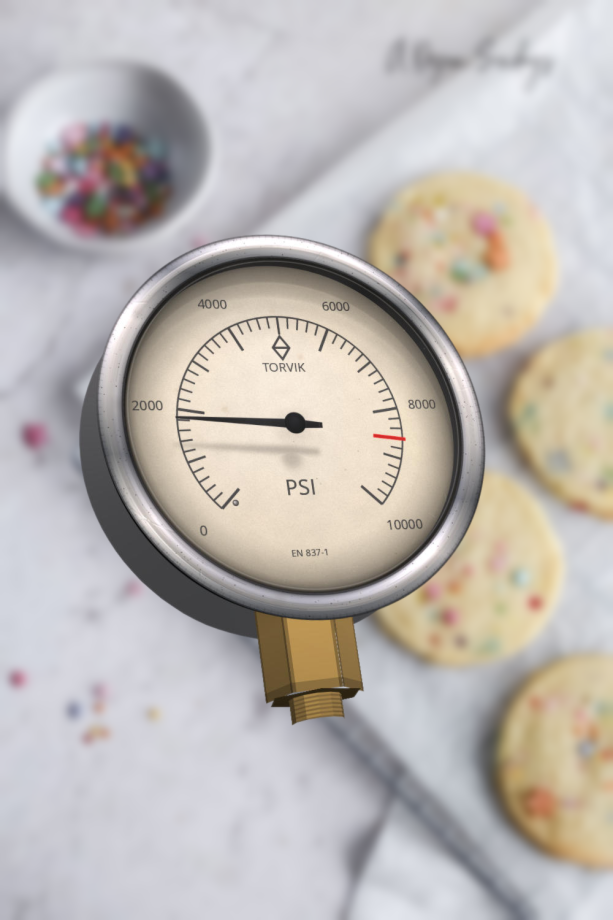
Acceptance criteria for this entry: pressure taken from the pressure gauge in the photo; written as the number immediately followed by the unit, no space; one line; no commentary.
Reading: 1800psi
